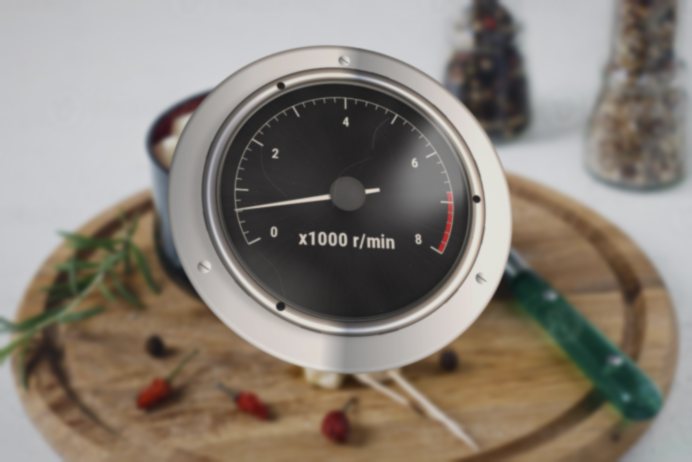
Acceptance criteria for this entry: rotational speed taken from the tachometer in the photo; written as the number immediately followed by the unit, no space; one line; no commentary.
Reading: 600rpm
